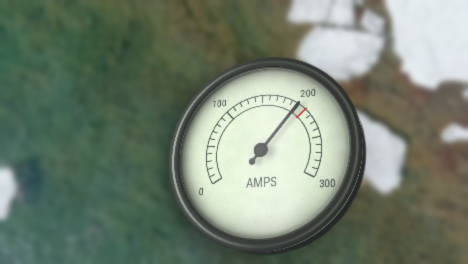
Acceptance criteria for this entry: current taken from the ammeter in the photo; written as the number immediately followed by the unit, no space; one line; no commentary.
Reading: 200A
